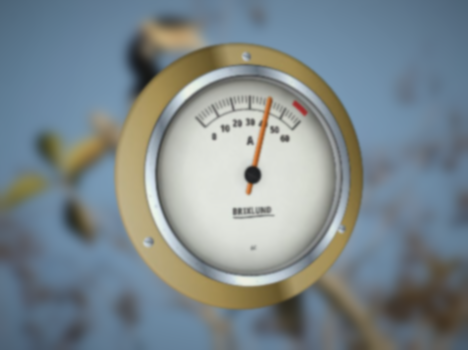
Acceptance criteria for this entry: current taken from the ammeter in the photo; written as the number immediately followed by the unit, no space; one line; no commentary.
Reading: 40A
